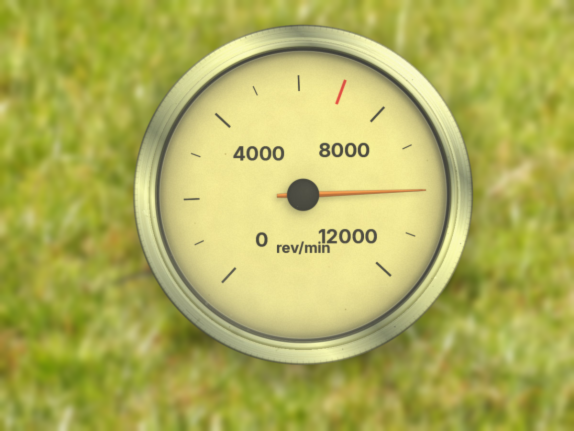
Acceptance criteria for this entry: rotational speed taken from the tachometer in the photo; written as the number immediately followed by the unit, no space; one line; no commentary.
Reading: 10000rpm
